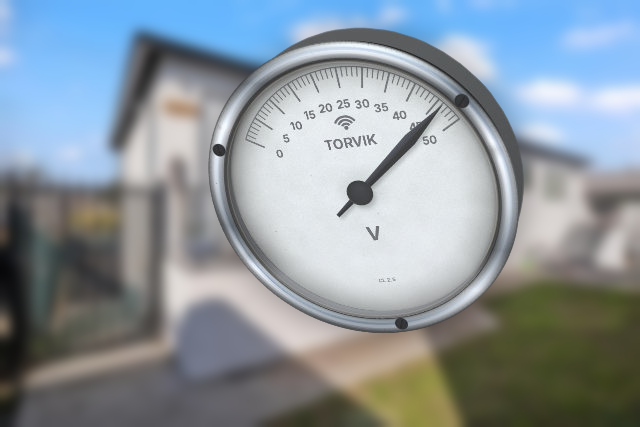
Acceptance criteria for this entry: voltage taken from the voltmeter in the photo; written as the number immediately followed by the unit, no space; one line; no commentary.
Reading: 46V
